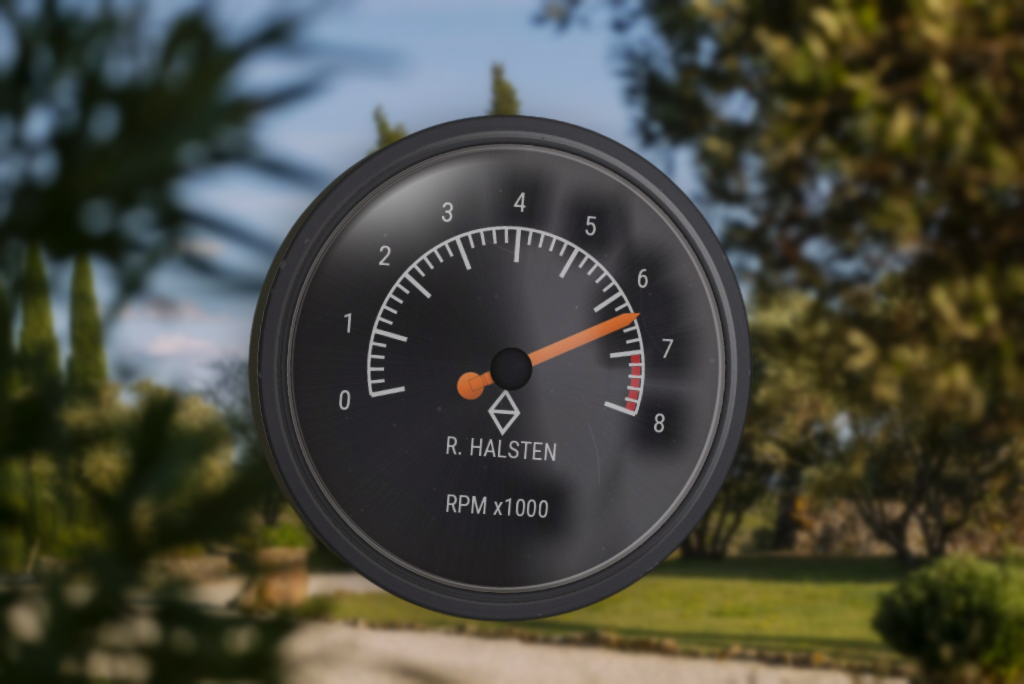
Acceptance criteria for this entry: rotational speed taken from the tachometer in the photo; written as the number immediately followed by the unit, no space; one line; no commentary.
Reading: 6400rpm
